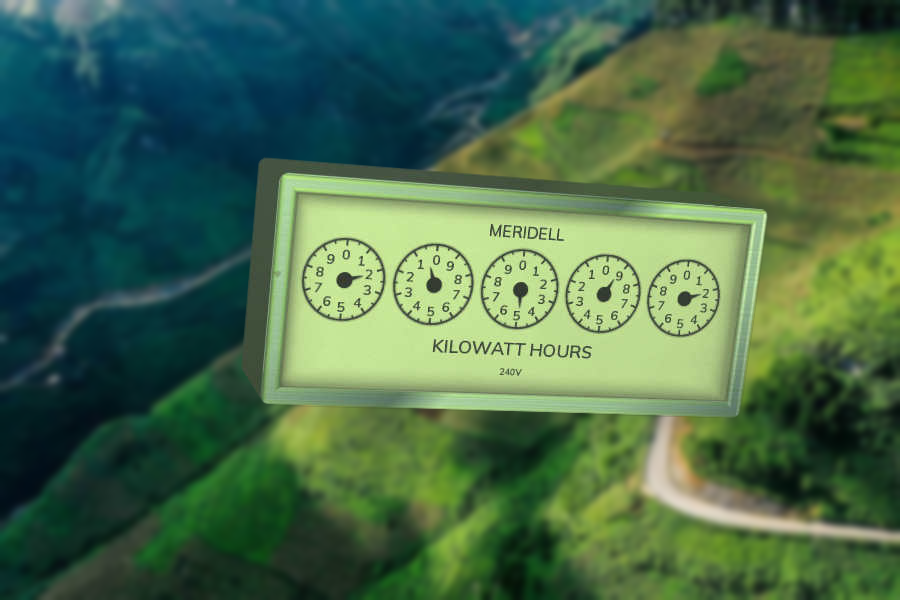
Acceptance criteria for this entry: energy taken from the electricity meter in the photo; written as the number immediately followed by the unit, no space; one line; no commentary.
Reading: 20492kWh
